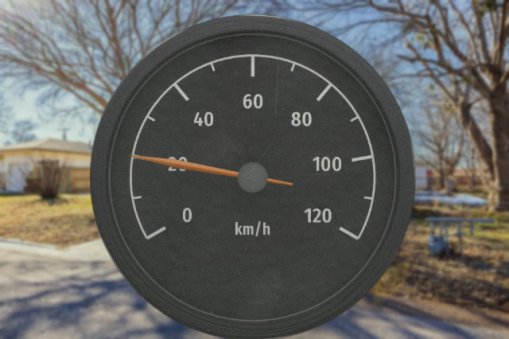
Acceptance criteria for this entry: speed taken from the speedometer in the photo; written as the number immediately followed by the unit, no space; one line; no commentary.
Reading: 20km/h
